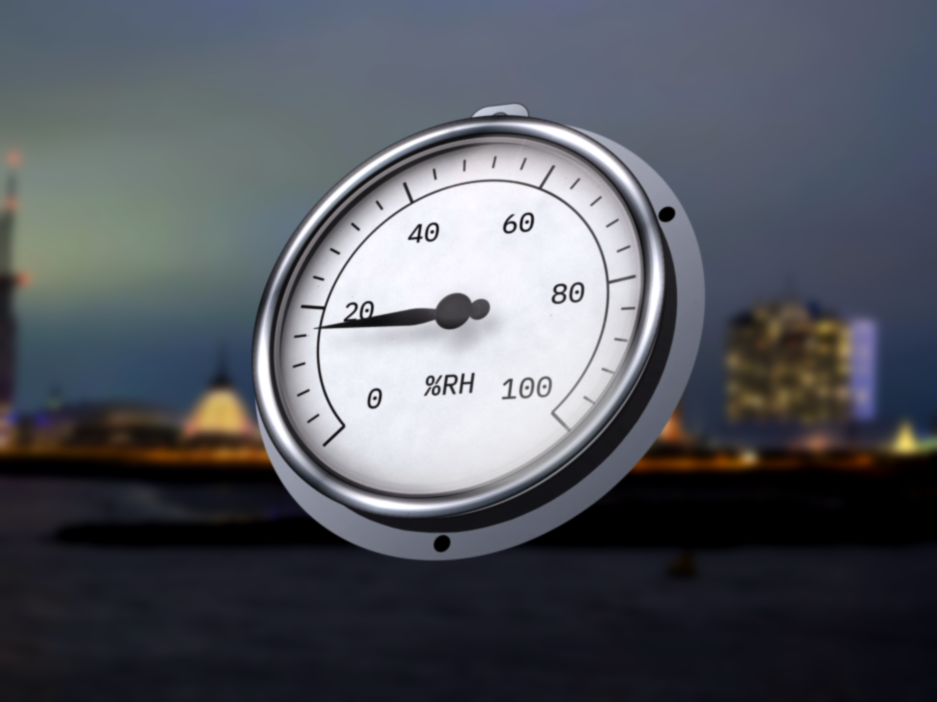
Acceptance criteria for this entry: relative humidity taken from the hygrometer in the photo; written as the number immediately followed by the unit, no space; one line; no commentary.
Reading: 16%
